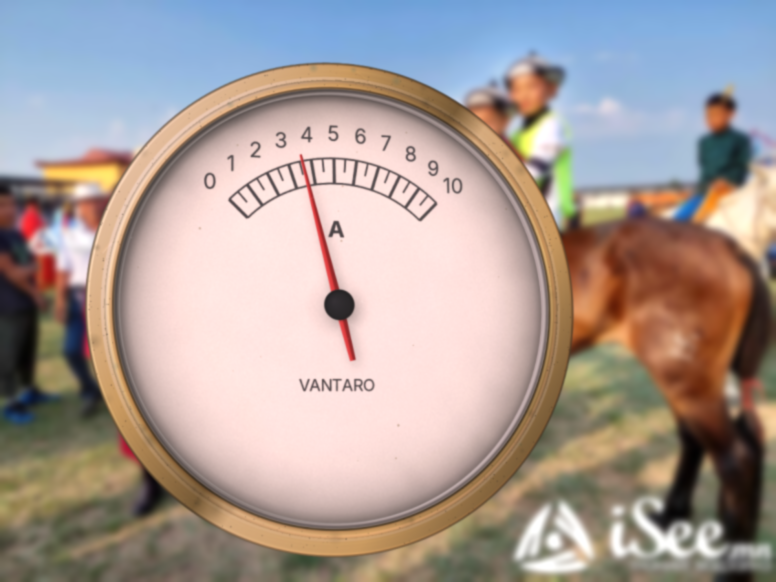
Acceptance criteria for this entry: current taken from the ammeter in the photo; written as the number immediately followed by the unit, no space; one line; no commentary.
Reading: 3.5A
